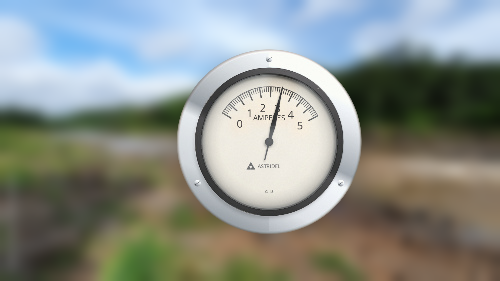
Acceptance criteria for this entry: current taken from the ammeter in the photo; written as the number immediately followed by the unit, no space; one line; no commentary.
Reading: 3A
